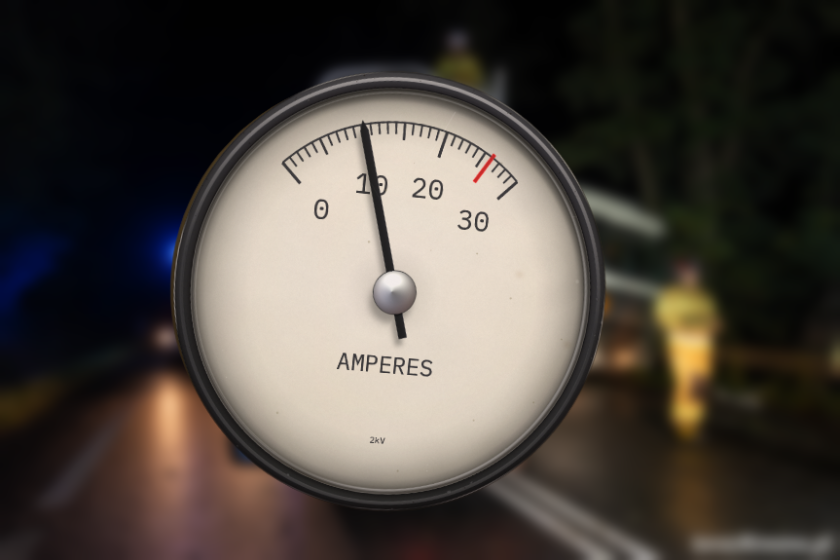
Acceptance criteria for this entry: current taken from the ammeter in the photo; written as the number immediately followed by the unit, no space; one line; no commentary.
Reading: 10A
